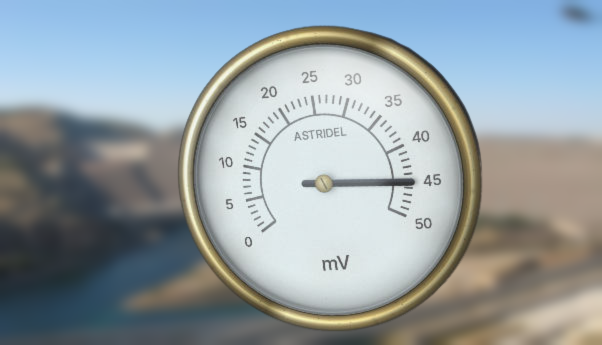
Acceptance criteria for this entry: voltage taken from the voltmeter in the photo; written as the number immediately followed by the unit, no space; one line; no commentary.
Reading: 45mV
